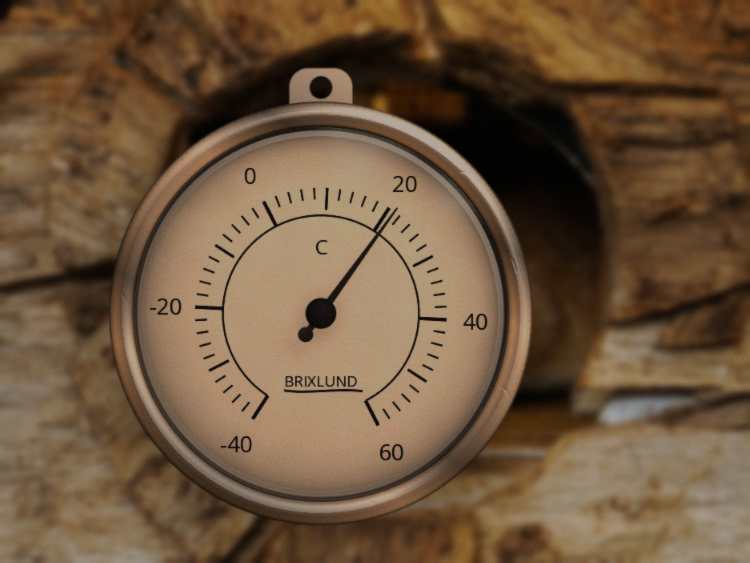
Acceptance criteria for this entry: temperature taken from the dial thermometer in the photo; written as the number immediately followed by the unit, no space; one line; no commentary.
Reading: 21°C
